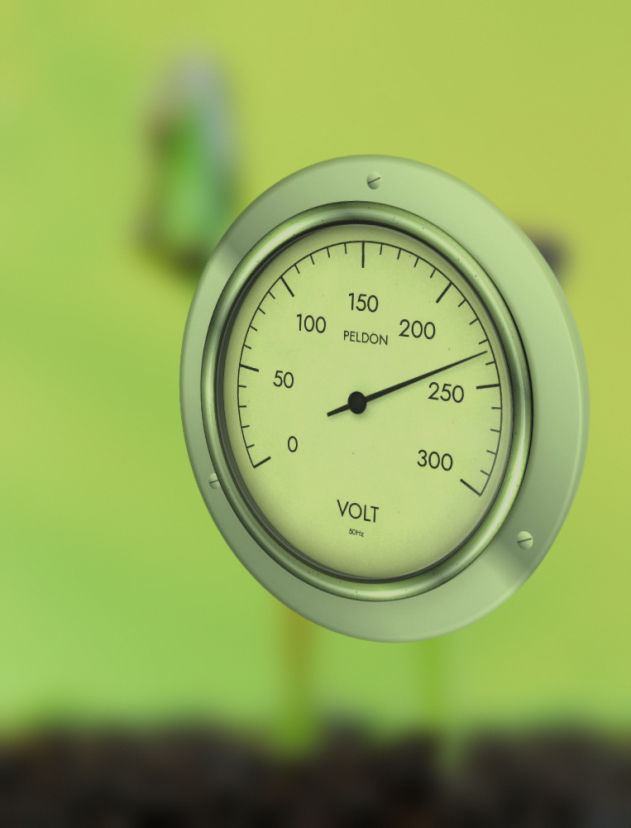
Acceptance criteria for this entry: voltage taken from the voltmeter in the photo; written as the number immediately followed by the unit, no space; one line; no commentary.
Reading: 235V
